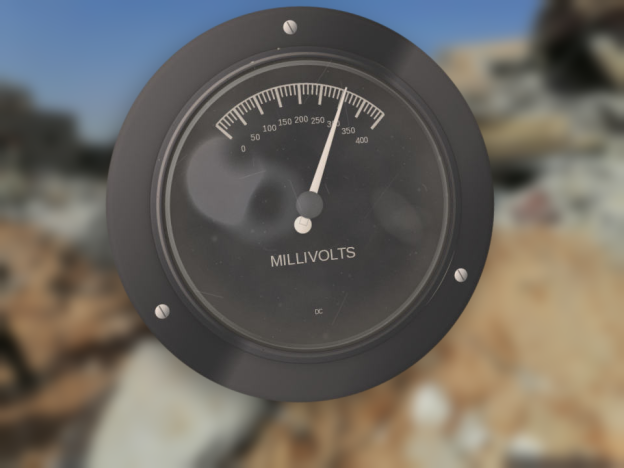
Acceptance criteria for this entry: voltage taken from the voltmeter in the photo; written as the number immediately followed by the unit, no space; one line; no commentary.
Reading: 300mV
